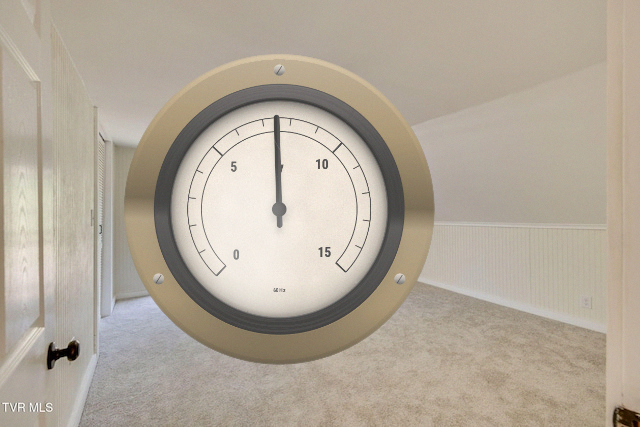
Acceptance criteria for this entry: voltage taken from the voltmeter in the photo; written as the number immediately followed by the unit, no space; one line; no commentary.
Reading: 7.5V
